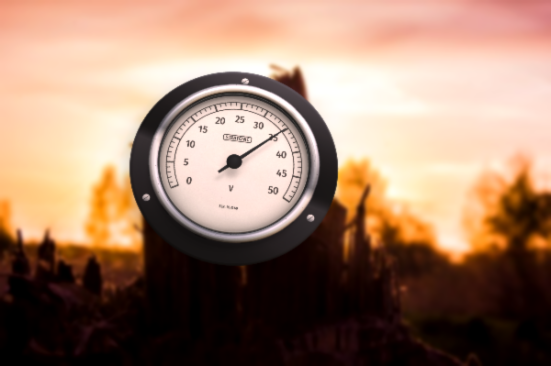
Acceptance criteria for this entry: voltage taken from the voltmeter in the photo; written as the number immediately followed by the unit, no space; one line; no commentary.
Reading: 35V
